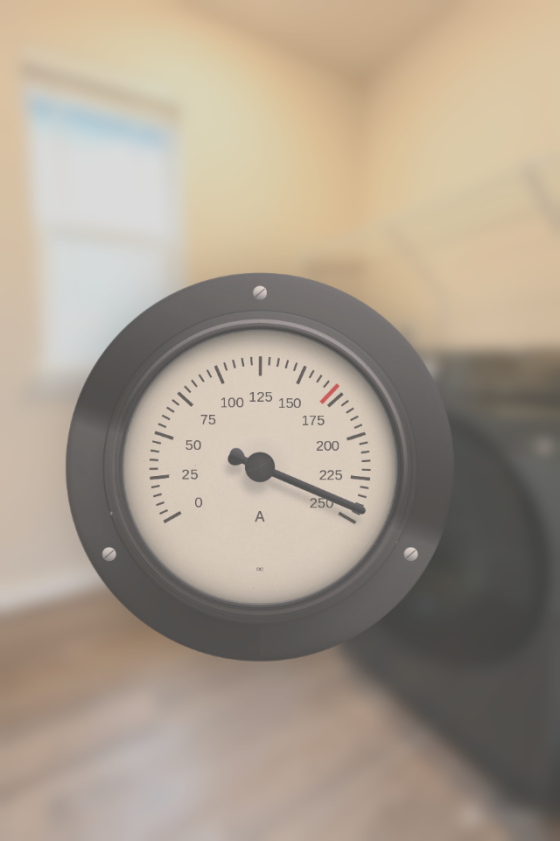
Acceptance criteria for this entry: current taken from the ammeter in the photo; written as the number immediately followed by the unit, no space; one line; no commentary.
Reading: 242.5A
